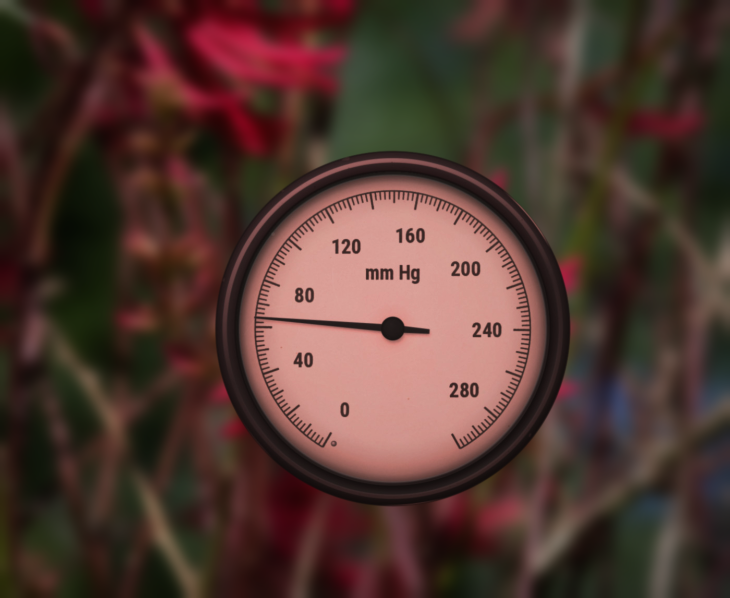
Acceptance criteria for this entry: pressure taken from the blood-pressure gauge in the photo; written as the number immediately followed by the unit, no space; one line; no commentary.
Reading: 64mmHg
